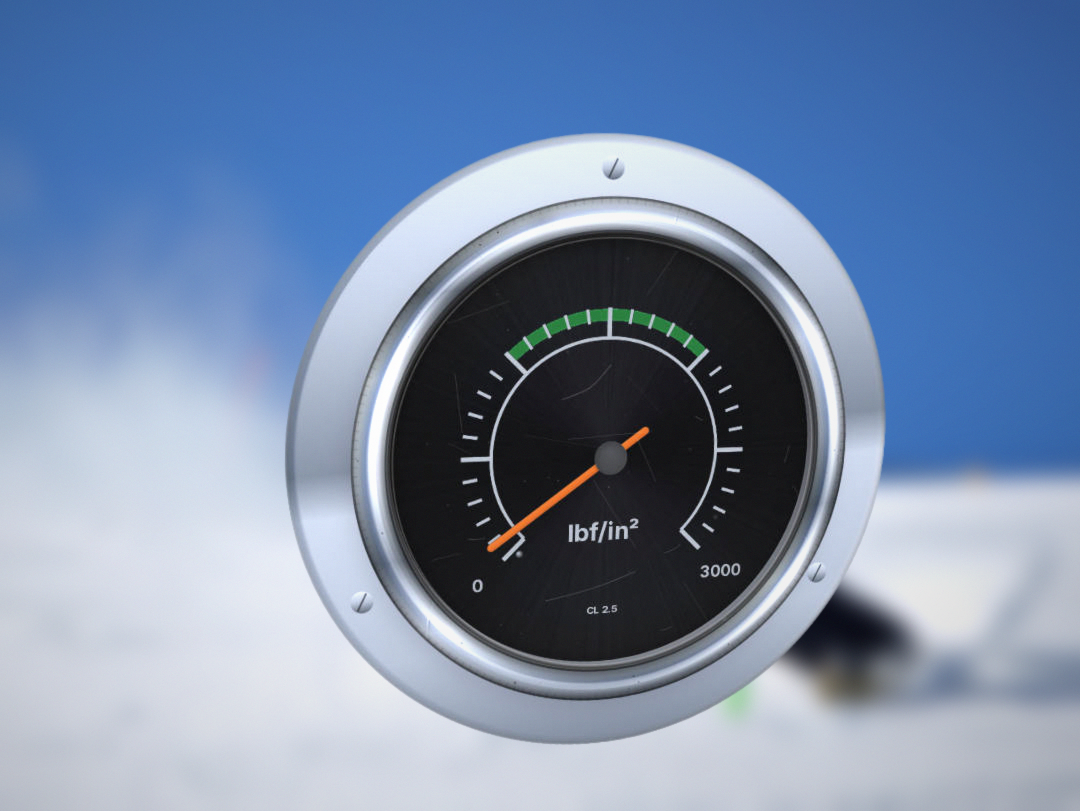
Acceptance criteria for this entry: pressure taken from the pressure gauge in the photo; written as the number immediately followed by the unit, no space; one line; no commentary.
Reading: 100psi
